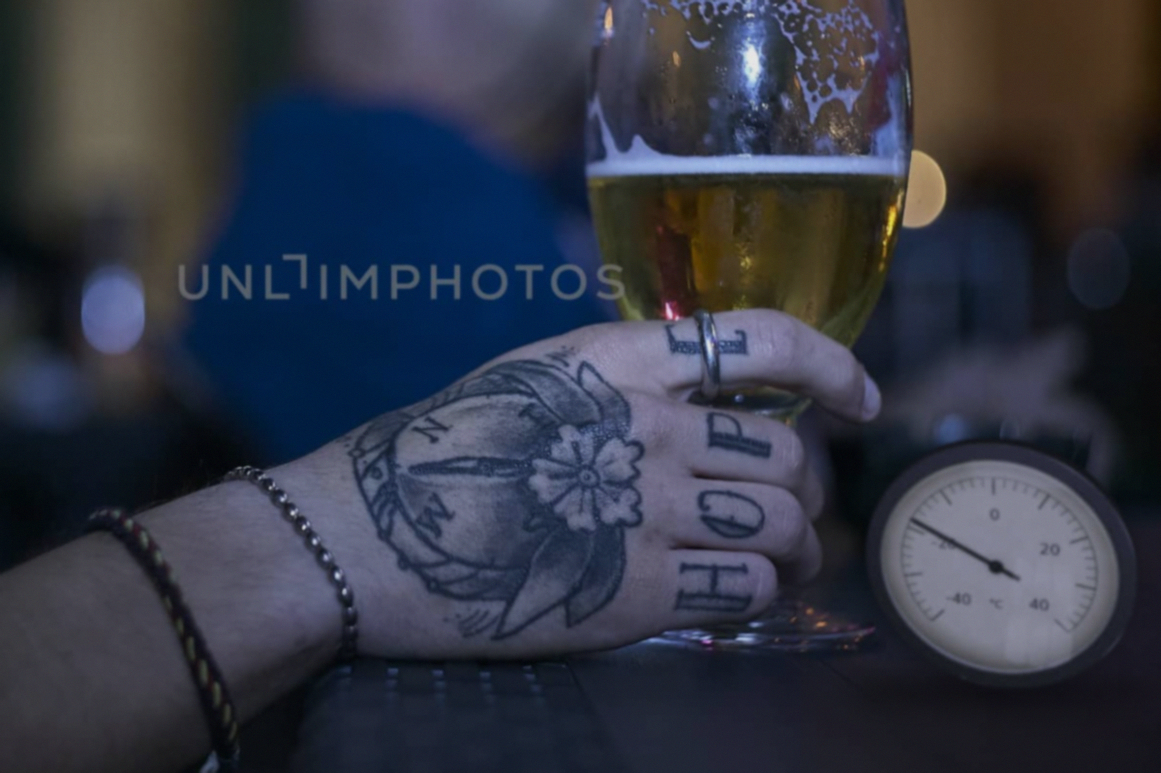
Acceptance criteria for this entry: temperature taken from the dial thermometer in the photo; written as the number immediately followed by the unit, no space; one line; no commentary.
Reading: -18°C
